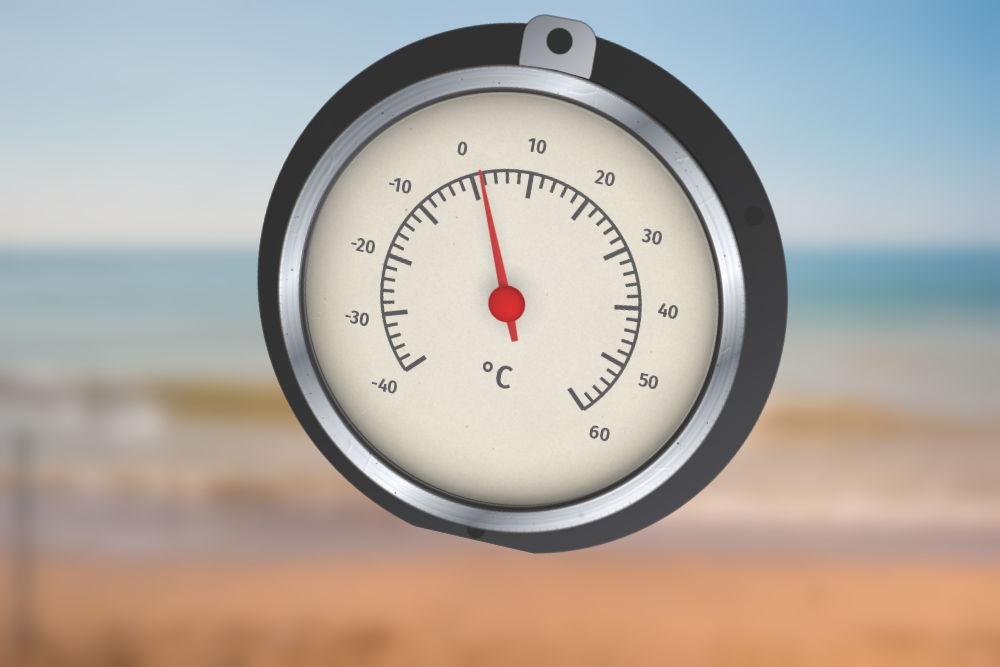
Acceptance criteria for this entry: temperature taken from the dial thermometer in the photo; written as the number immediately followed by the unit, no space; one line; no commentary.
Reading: 2°C
